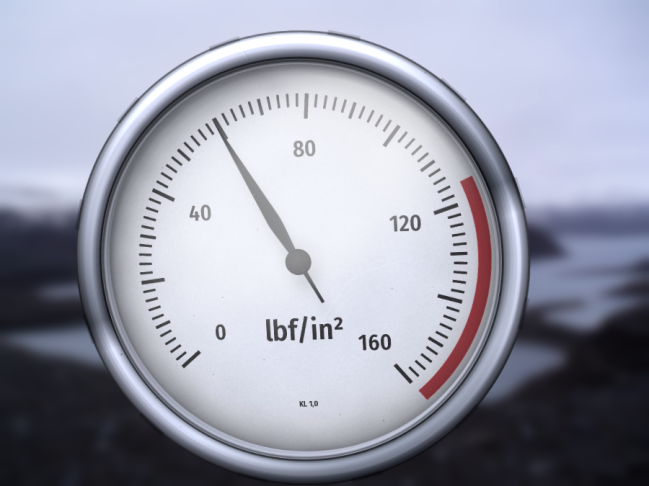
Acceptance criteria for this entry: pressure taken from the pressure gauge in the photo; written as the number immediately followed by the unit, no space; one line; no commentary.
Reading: 60psi
